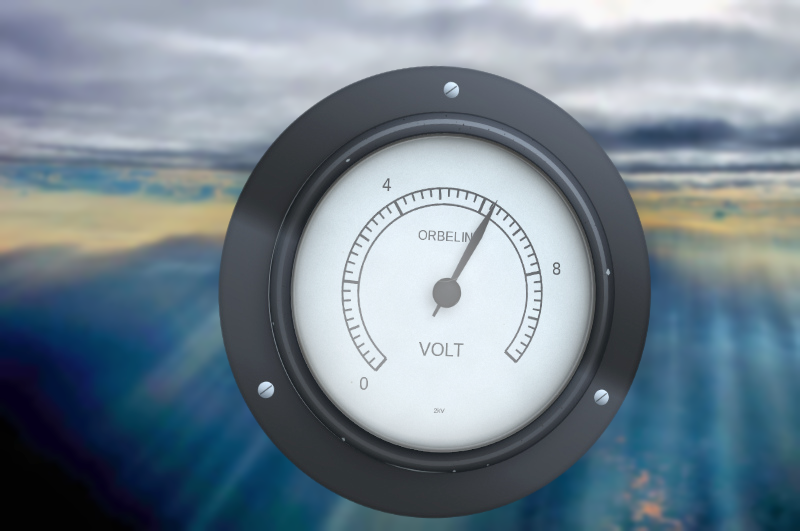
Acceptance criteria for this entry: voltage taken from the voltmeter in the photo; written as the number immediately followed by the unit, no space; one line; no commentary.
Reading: 6.2V
